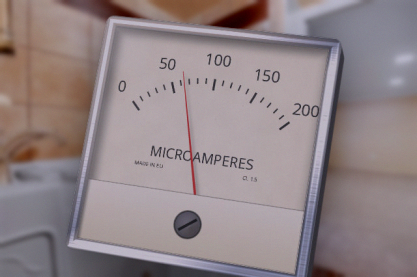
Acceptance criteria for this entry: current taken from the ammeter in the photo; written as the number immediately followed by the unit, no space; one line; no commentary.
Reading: 65µA
